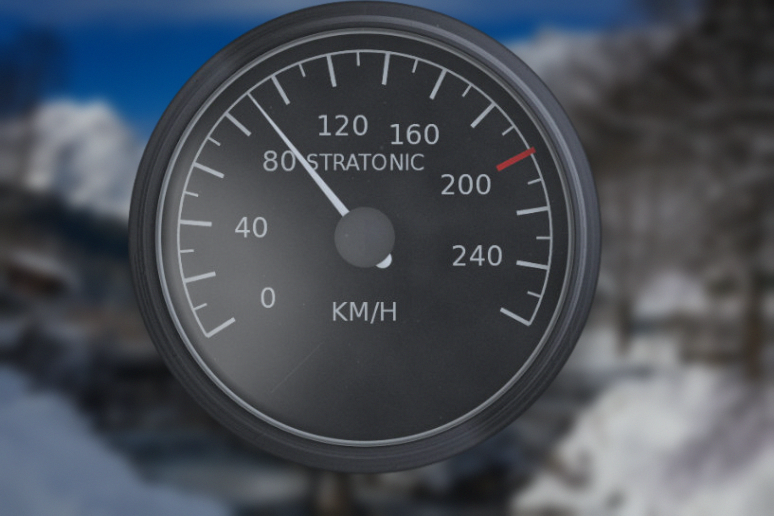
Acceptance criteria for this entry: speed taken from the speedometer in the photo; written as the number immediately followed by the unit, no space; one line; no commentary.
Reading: 90km/h
